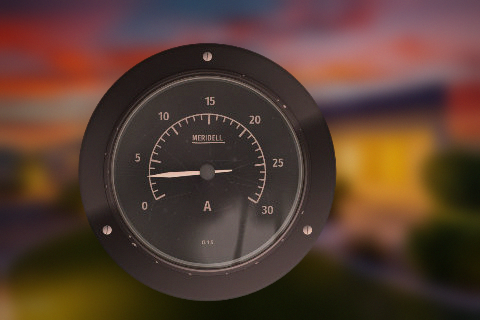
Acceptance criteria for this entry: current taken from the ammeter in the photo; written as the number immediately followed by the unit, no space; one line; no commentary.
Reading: 3A
